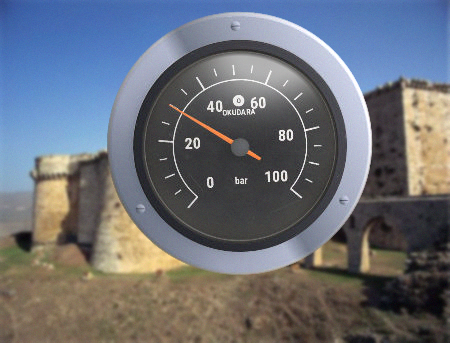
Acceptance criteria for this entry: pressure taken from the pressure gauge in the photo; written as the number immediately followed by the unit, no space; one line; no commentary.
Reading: 30bar
